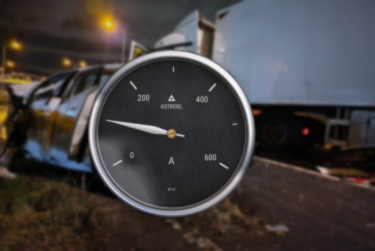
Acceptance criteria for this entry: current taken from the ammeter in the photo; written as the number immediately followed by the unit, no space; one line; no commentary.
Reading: 100A
